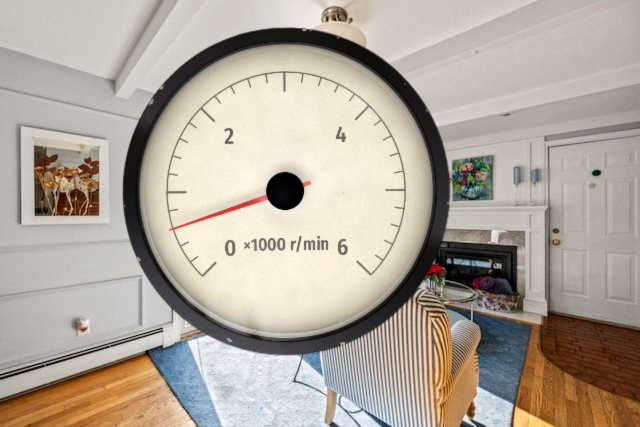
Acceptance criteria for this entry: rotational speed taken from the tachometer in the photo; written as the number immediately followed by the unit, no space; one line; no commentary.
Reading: 600rpm
